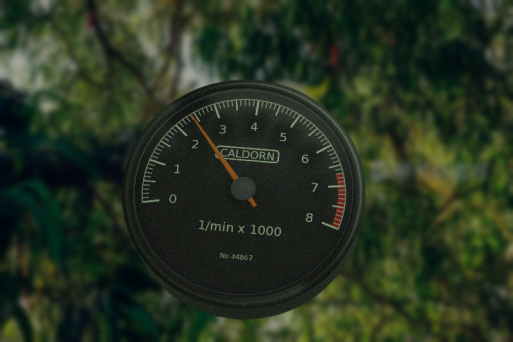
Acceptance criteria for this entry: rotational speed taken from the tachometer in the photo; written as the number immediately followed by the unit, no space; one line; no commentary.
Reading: 2400rpm
